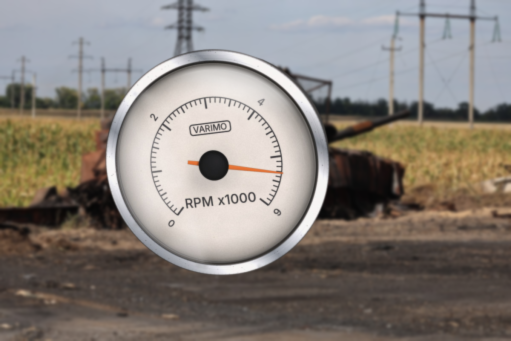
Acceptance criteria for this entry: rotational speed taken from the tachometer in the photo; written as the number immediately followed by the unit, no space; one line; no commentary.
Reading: 5300rpm
